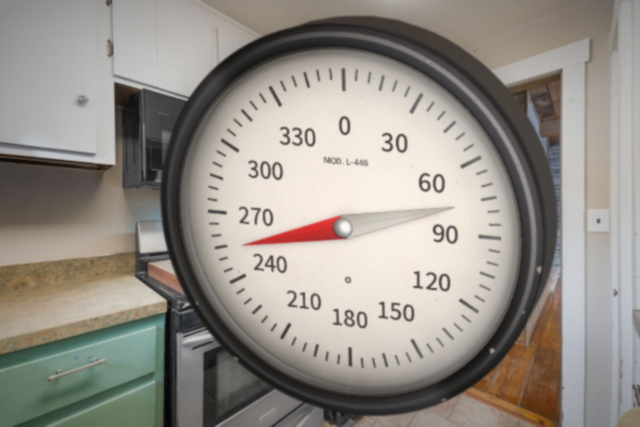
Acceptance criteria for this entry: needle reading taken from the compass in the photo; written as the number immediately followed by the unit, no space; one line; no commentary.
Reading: 255°
